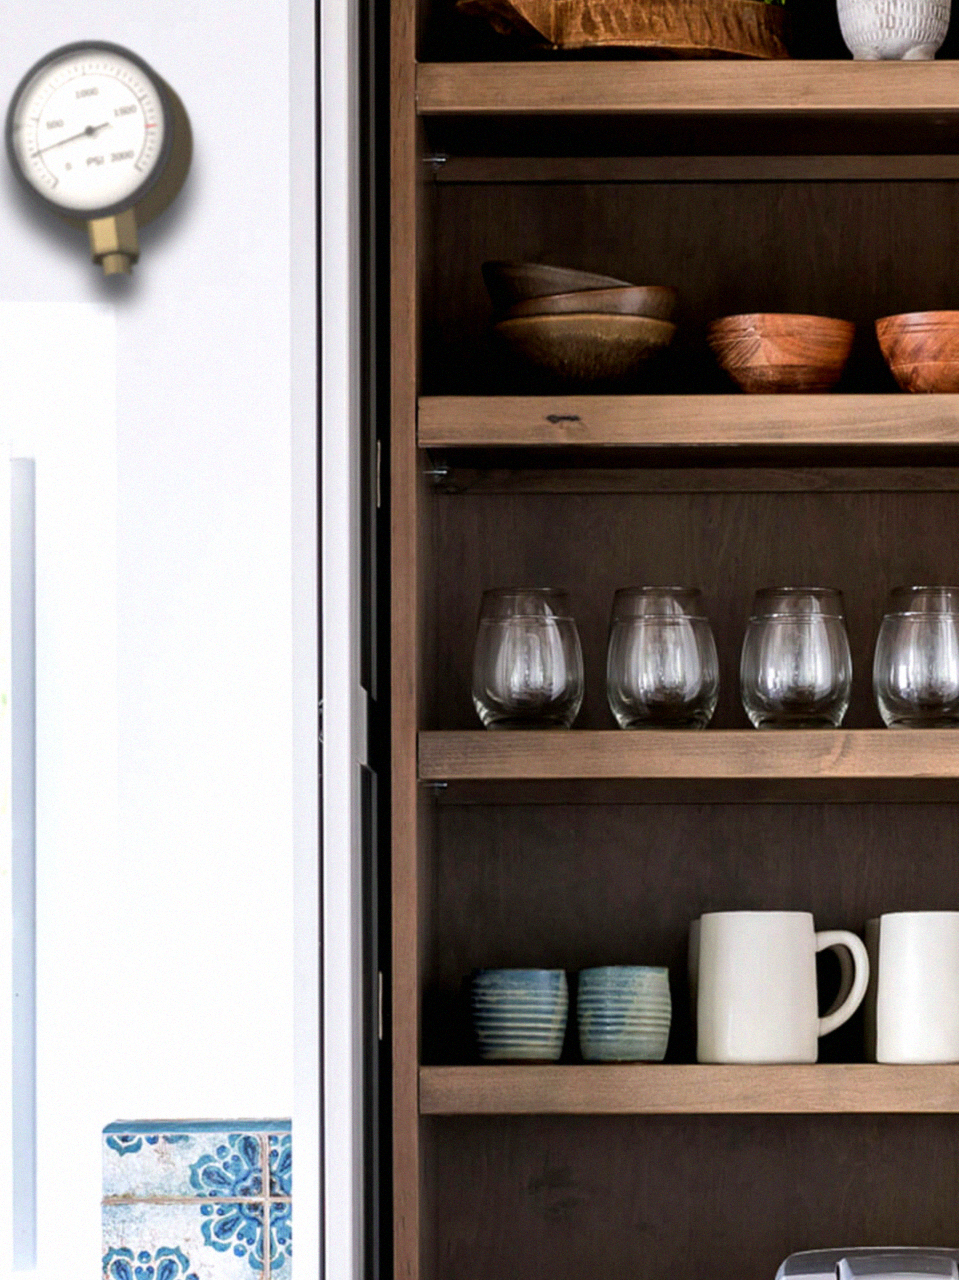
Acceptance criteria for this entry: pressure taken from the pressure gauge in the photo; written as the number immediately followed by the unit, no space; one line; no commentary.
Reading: 250psi
